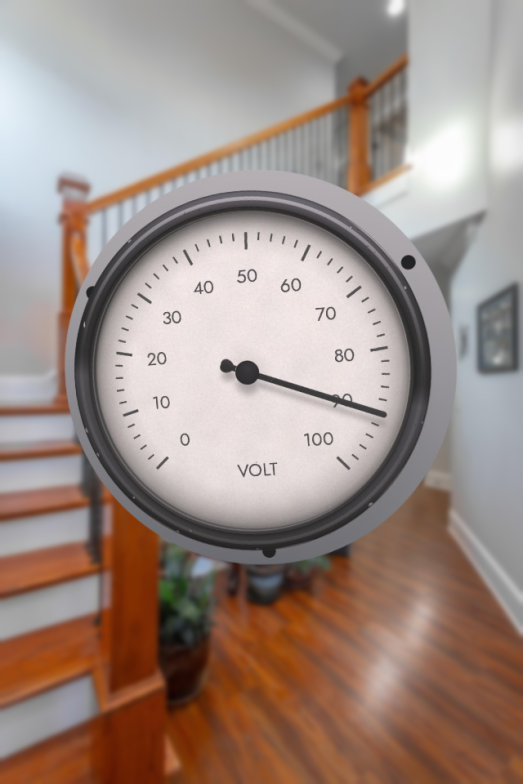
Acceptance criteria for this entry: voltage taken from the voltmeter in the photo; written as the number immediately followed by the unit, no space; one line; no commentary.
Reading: 90V
